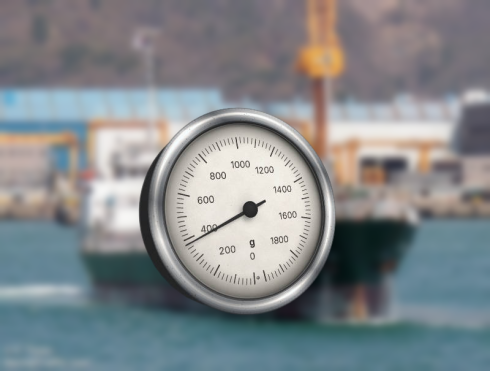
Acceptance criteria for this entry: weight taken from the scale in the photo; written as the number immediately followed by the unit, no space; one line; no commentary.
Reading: 380g
